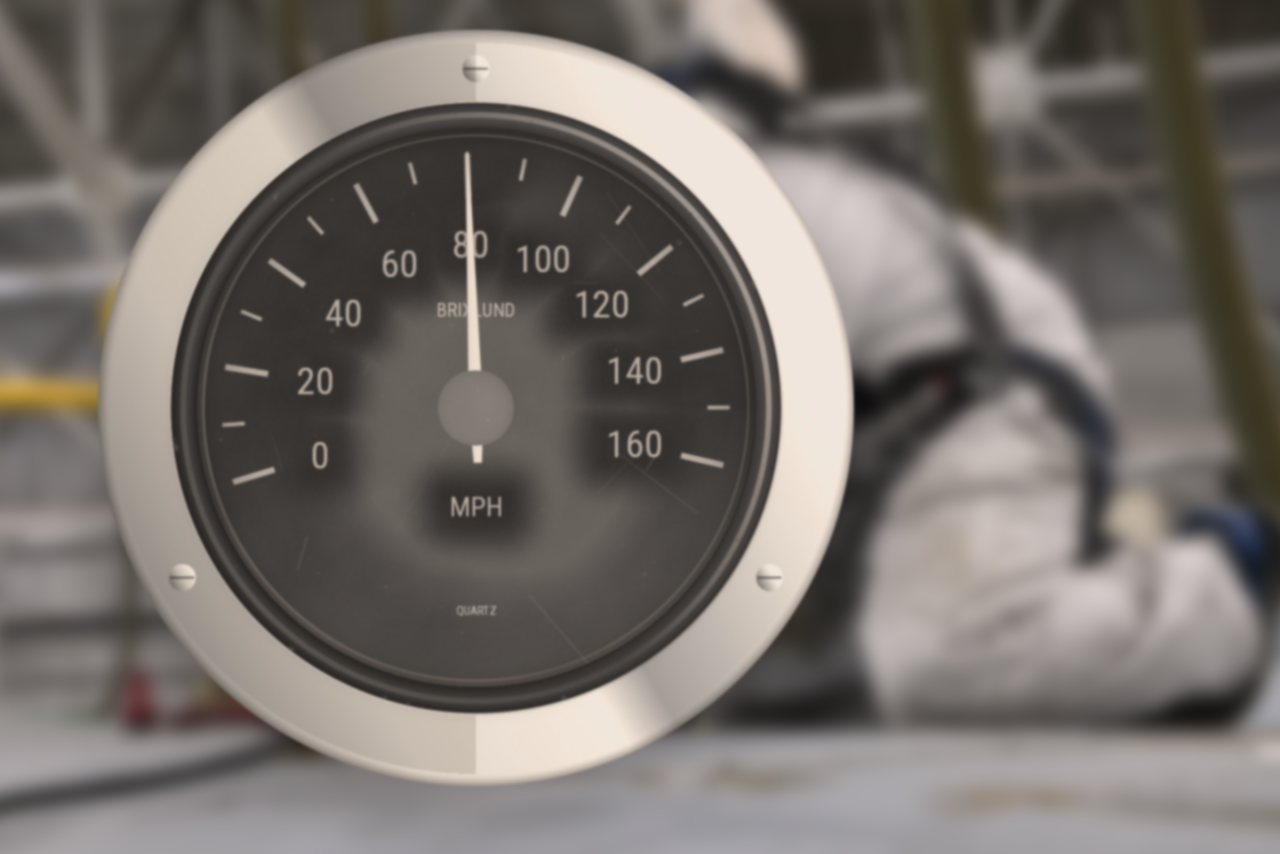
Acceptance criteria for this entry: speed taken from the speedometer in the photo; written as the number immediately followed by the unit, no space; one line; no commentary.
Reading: 80mph
